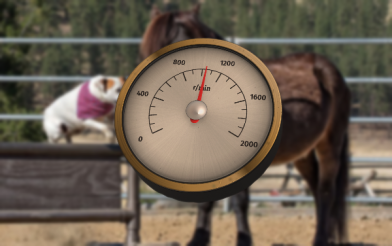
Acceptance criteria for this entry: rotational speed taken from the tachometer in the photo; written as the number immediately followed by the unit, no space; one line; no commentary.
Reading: 1050rpm
